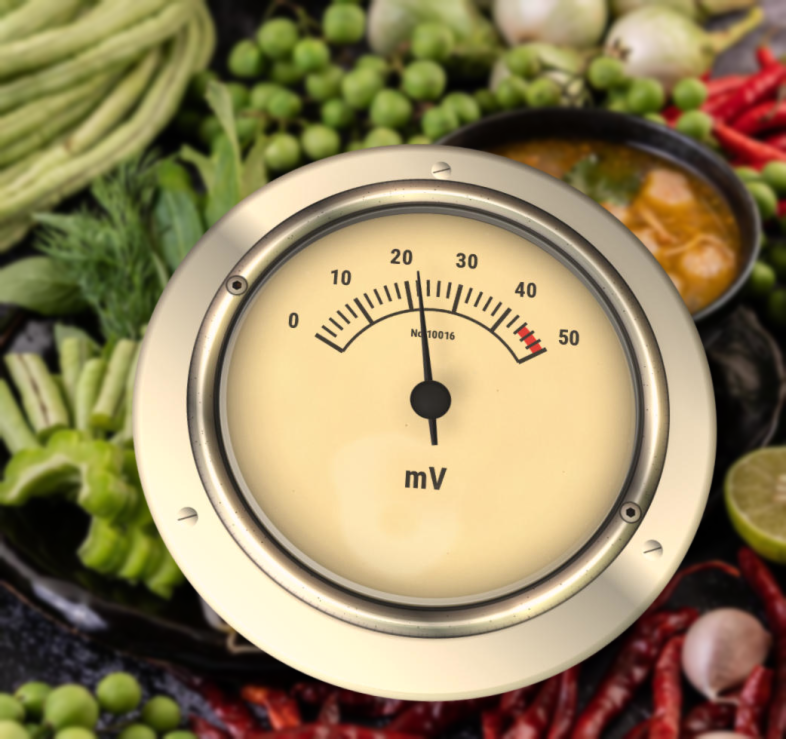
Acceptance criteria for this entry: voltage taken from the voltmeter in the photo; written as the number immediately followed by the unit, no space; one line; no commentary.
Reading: 22mV
